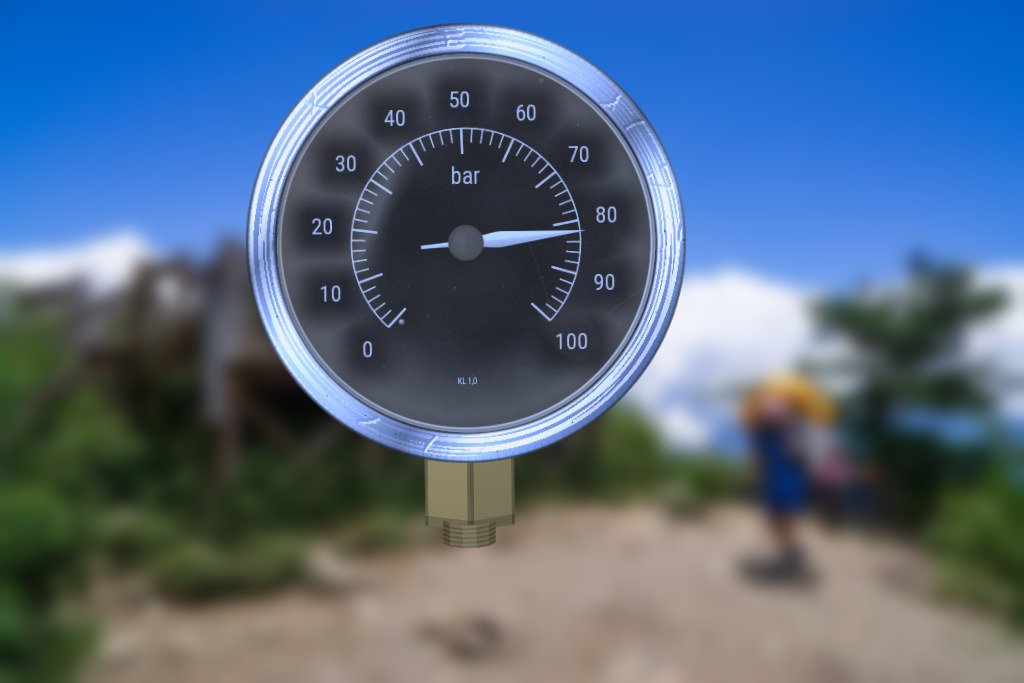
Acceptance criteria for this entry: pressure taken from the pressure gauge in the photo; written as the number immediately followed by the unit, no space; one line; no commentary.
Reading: 82bar
